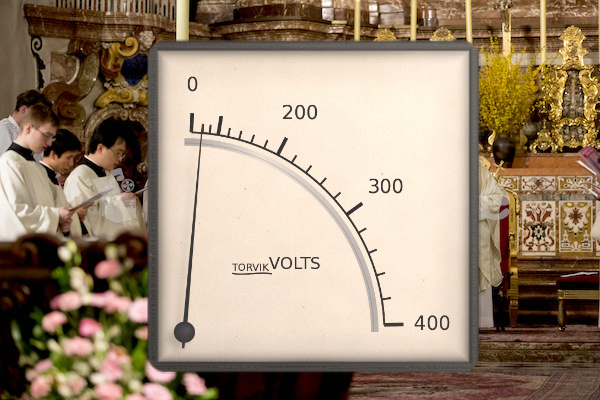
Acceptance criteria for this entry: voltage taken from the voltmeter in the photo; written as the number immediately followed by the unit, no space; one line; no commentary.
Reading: 60V
